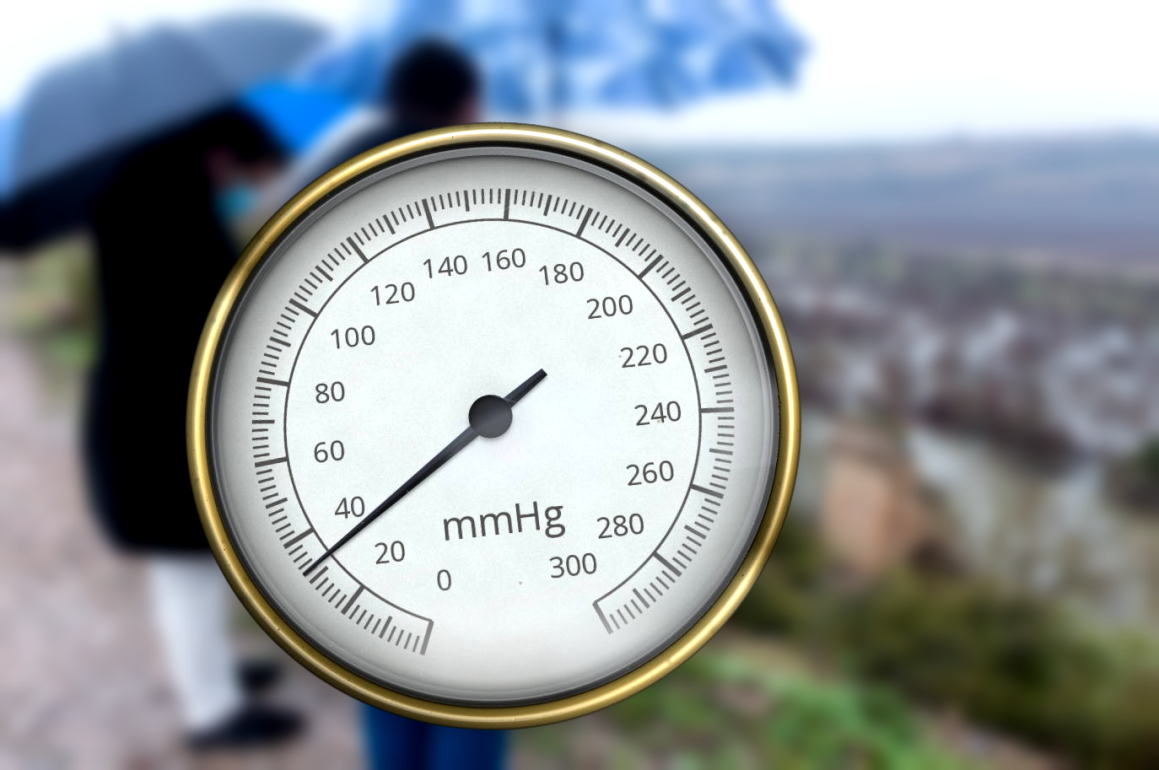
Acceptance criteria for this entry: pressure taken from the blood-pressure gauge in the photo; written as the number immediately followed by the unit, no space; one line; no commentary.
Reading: 32mmHg
